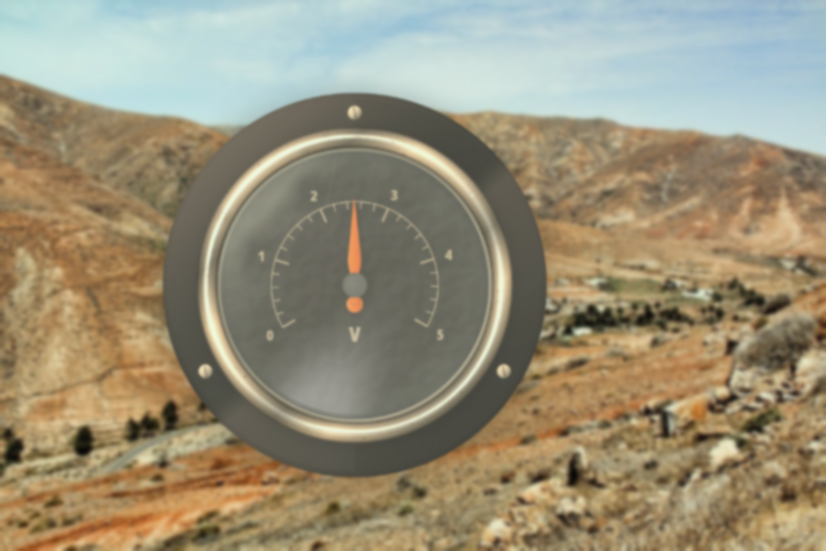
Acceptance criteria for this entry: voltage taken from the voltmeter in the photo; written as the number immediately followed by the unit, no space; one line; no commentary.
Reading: 2.5V
